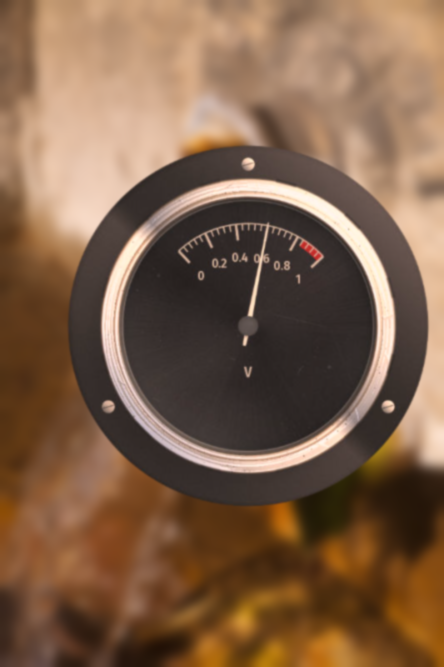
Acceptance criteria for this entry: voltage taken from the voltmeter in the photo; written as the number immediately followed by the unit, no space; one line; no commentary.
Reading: 0.6V
